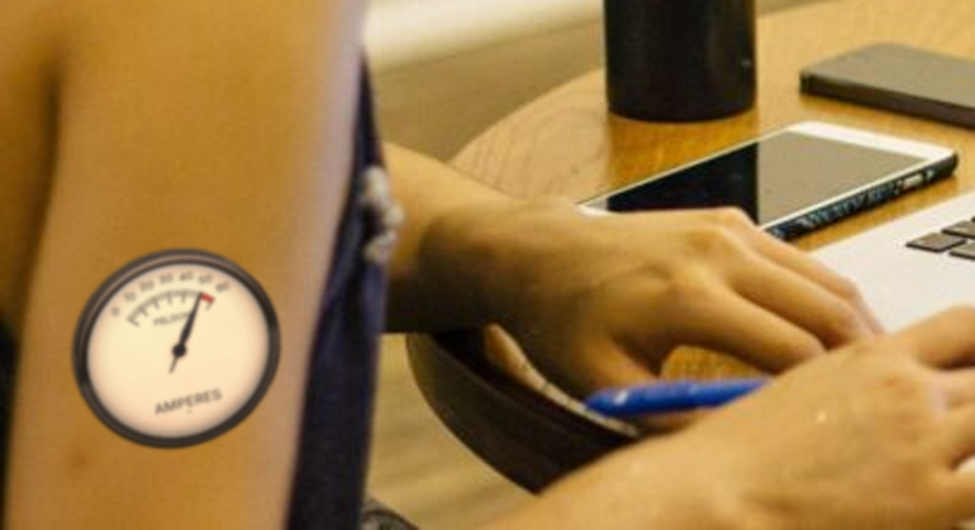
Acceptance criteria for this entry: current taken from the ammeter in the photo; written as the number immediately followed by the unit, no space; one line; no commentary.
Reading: 50A
